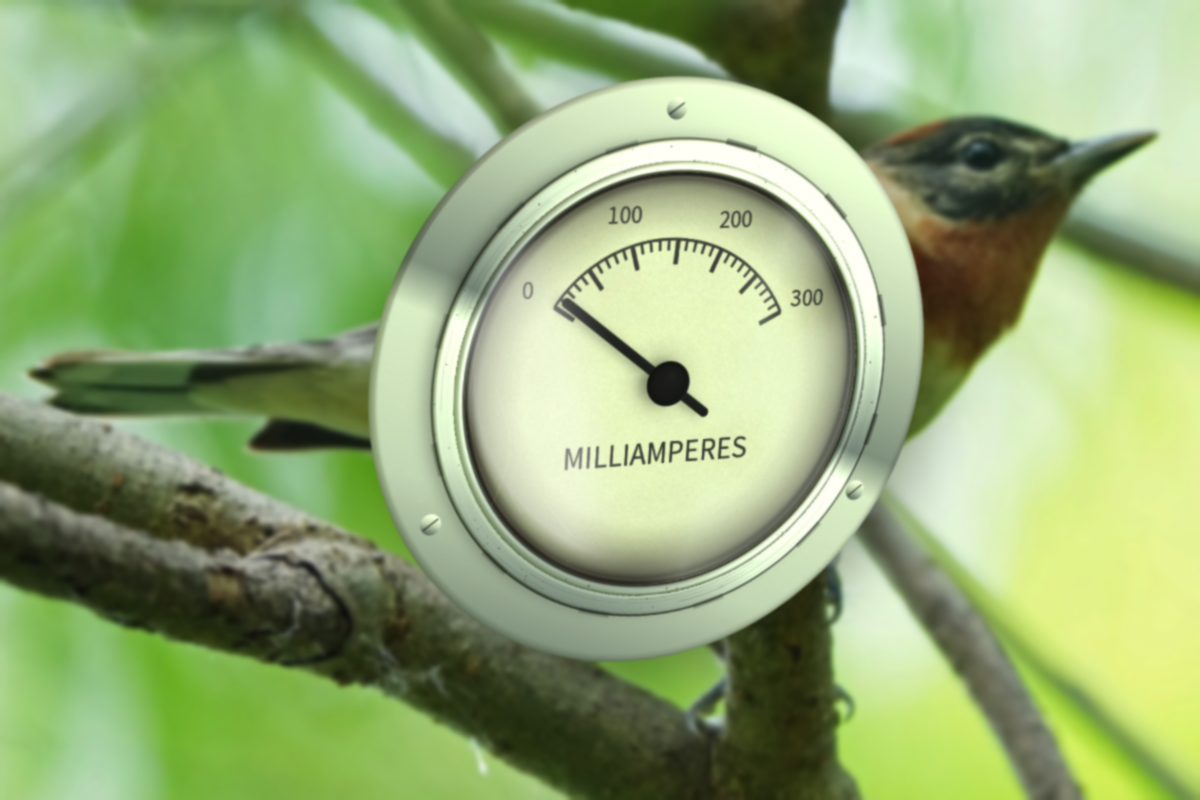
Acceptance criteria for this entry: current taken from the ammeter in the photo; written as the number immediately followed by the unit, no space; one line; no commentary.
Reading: 10mA
